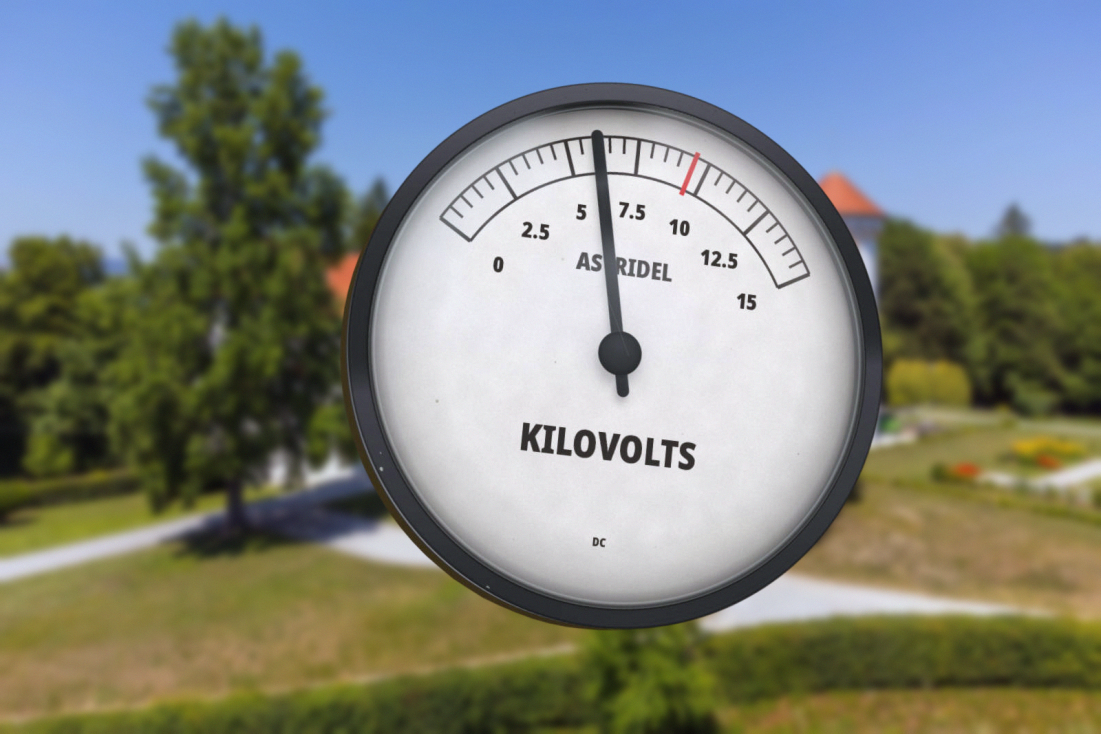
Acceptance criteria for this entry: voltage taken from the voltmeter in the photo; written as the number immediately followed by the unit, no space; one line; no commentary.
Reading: 6kV
